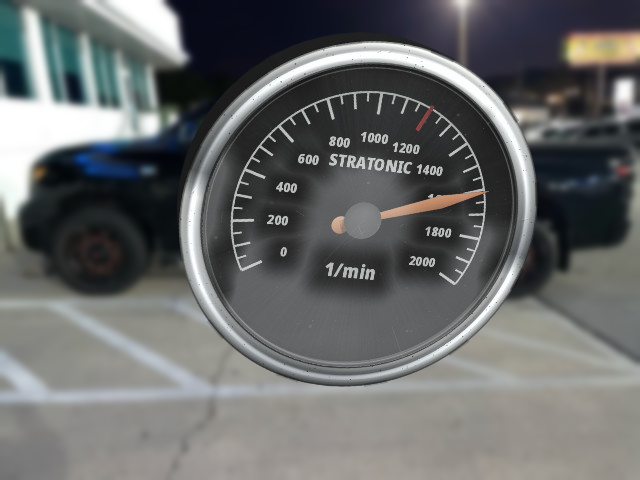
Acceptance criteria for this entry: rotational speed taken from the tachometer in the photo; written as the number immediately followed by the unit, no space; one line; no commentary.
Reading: 1600rpm
